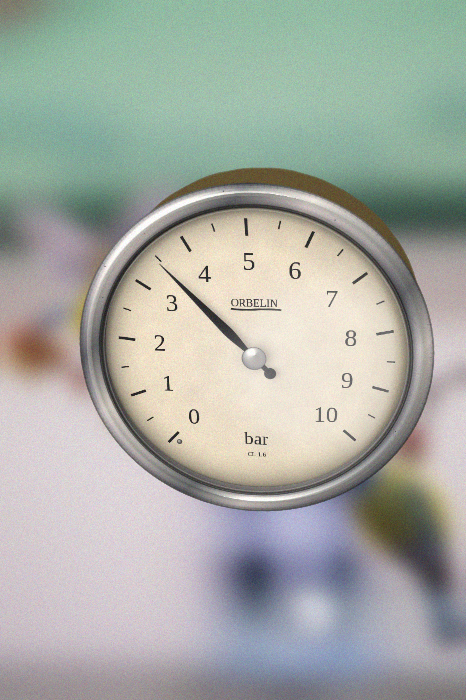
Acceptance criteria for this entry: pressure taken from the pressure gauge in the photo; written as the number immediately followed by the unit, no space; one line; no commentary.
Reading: 3.5bar
